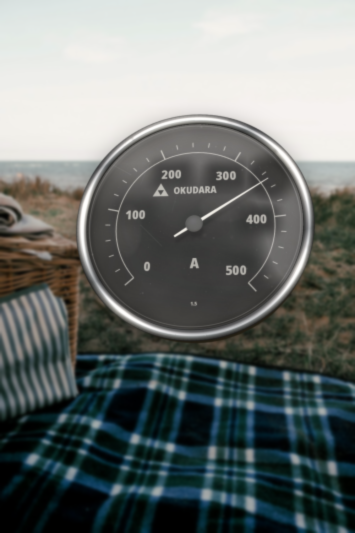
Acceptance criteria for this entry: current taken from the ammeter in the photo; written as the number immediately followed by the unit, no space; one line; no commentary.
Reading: 350A
